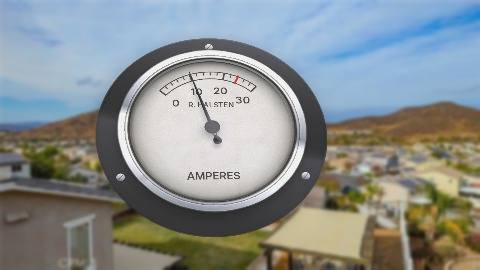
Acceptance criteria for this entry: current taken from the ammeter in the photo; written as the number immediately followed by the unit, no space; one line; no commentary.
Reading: 10A
